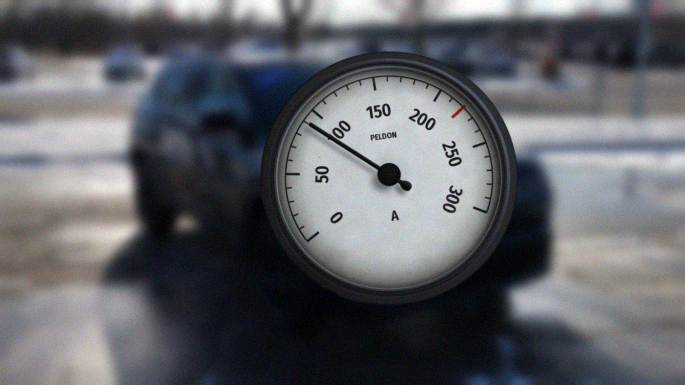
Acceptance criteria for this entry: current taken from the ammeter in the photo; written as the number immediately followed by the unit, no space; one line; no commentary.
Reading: 90A
